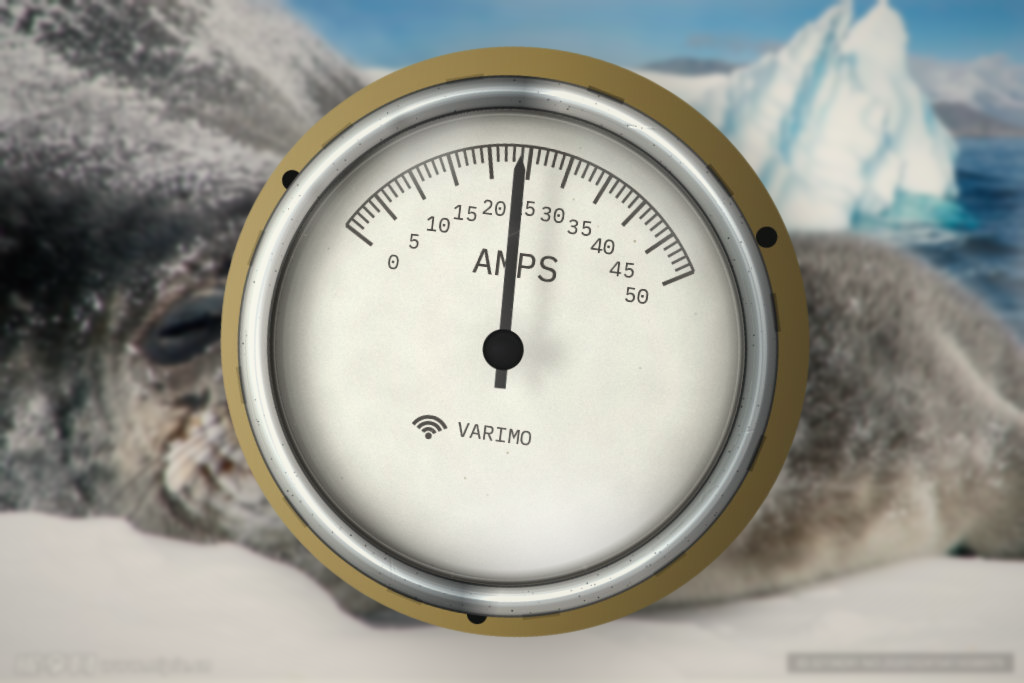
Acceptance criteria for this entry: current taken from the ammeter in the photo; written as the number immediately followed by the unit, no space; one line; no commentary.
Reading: 24A
